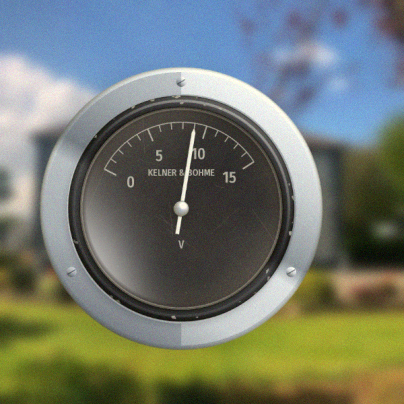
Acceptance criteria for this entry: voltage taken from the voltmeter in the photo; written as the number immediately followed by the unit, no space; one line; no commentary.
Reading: 9V
